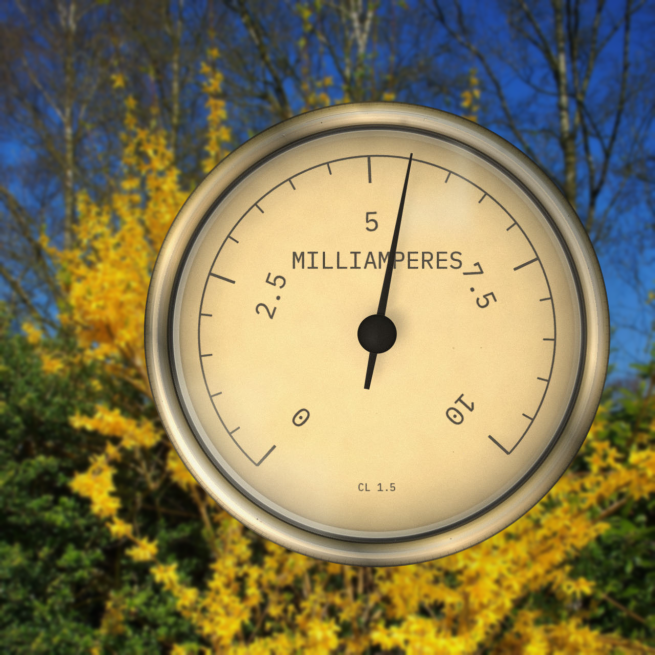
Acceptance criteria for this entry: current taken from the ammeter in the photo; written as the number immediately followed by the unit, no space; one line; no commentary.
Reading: 5.5mA
